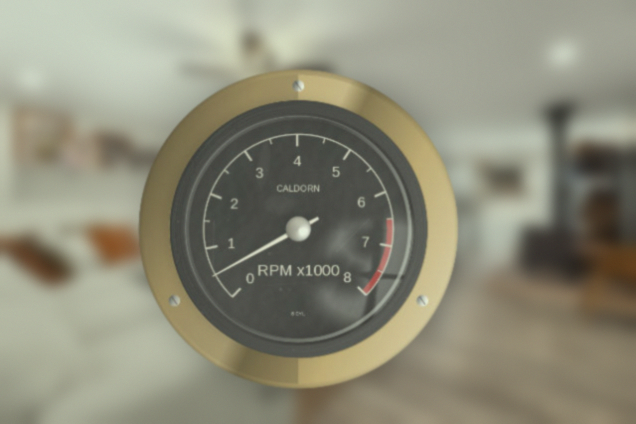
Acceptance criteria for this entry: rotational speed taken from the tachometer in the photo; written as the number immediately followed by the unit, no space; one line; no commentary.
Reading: 500rpm
